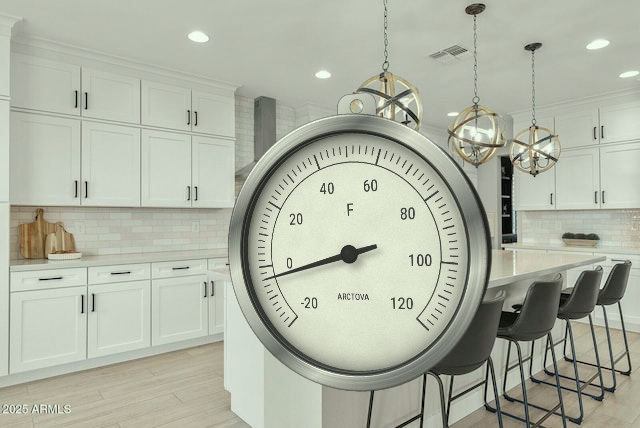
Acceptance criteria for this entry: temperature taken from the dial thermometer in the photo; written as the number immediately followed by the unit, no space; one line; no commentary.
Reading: -4°F
